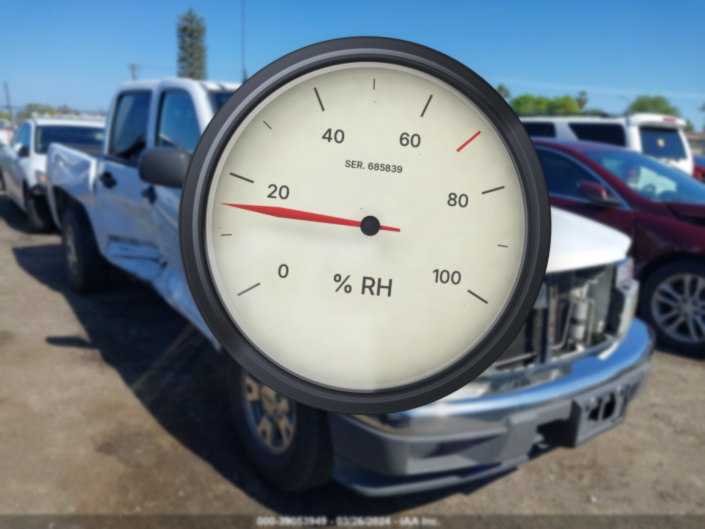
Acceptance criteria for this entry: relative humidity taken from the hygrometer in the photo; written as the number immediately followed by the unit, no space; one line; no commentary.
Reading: 15%
